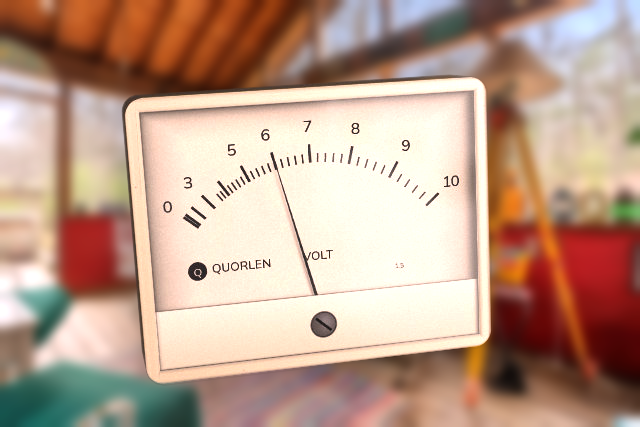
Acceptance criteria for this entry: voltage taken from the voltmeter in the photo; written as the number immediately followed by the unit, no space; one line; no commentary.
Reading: 6V
